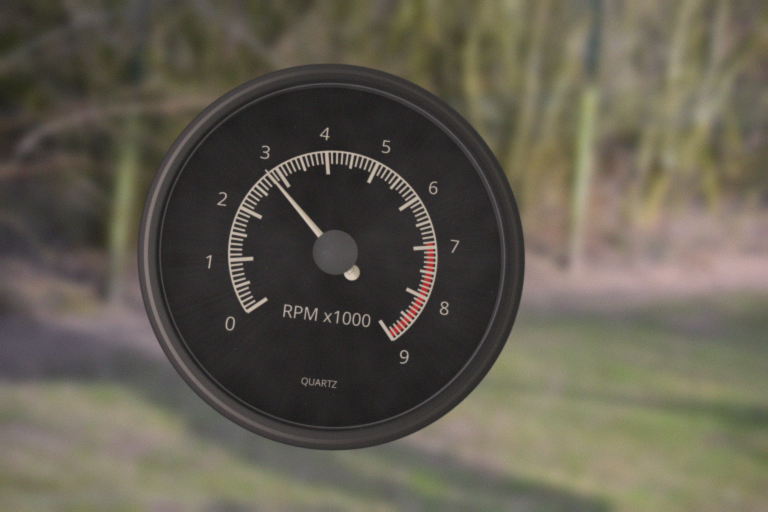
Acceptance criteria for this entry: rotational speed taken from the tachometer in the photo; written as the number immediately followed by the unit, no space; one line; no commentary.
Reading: 2800rpm
